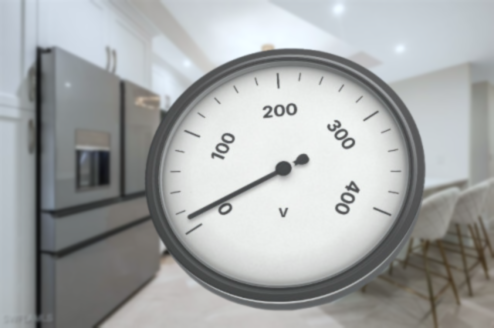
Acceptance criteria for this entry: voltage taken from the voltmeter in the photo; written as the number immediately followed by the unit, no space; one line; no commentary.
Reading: 10V
